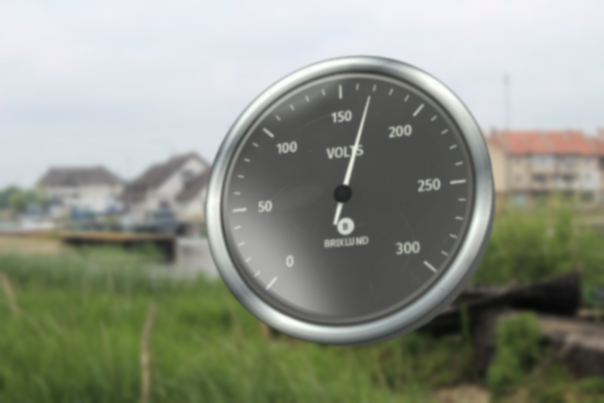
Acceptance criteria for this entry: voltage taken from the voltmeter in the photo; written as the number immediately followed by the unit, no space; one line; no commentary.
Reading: 170V
